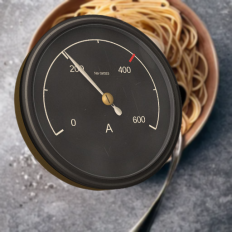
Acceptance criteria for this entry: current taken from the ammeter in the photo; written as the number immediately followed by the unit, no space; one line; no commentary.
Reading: 200A
